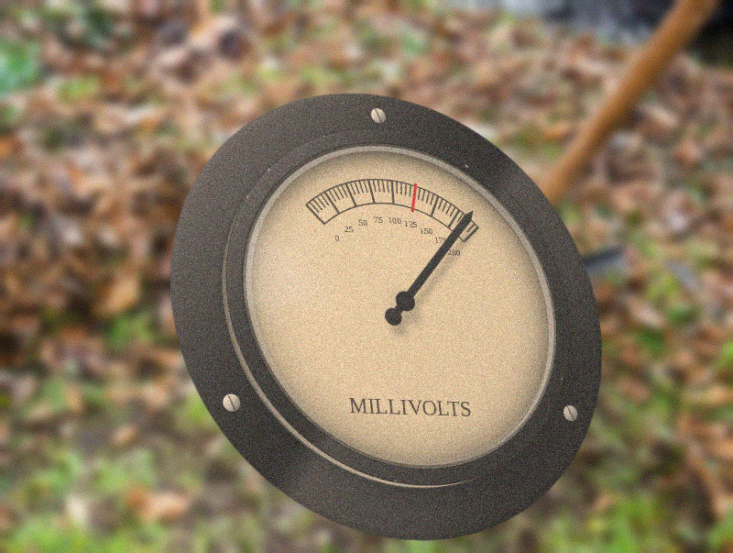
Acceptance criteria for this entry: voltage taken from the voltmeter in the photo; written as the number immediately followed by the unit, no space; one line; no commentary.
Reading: 185mV
